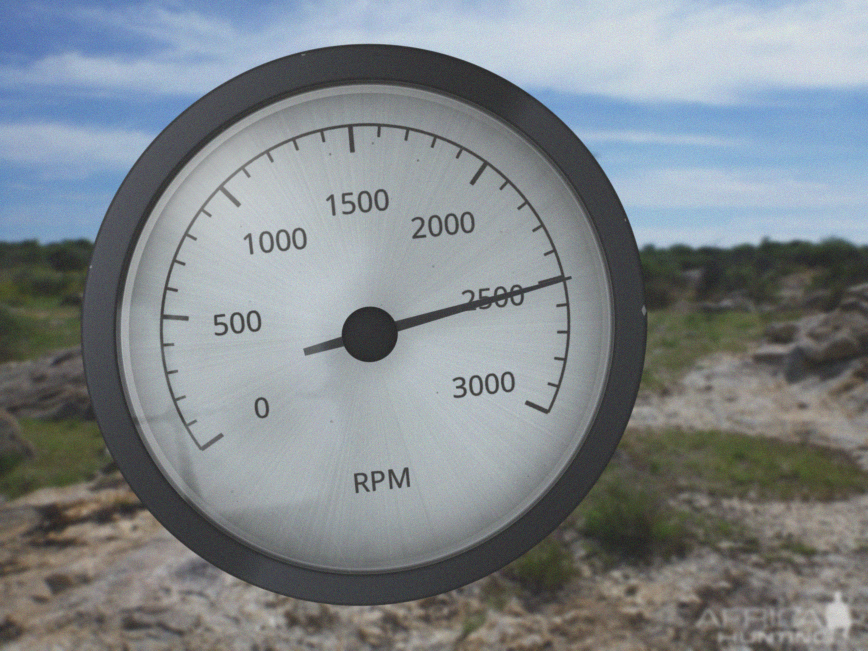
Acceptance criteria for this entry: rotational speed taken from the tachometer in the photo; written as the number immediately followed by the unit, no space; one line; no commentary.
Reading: 2500rpm
